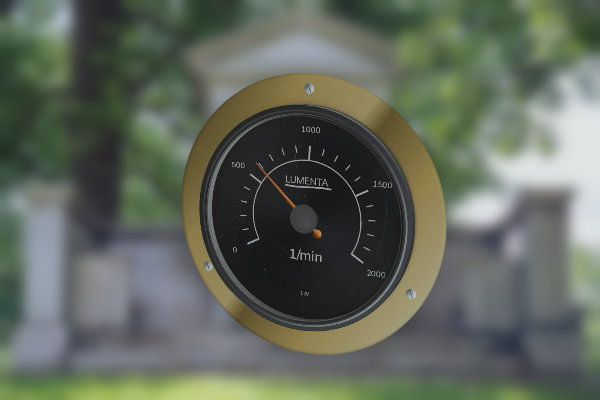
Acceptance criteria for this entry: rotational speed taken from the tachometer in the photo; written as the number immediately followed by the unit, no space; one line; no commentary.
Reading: 600rpm
